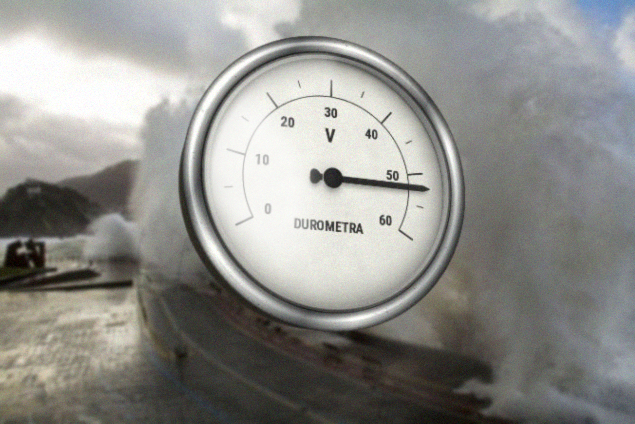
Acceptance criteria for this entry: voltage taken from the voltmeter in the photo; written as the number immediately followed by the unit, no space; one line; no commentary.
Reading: 52.5V
